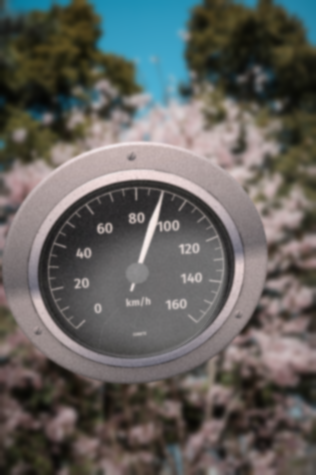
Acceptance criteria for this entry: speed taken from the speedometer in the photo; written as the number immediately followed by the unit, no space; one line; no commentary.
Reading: 90km/h
